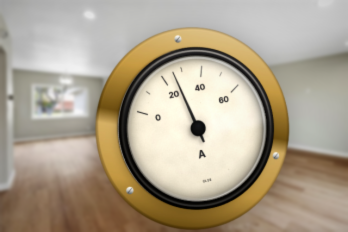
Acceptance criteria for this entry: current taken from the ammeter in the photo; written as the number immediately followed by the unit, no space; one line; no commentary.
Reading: 25A
